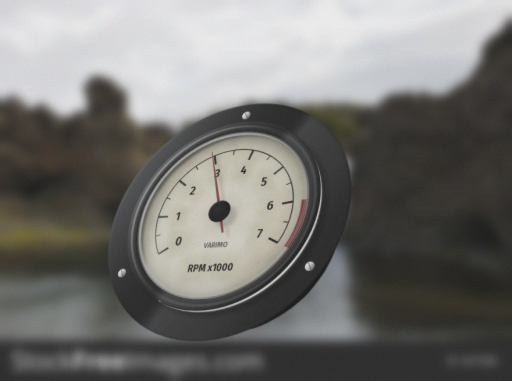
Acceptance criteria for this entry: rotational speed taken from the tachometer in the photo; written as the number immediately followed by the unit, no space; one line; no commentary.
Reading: 3000rpm
